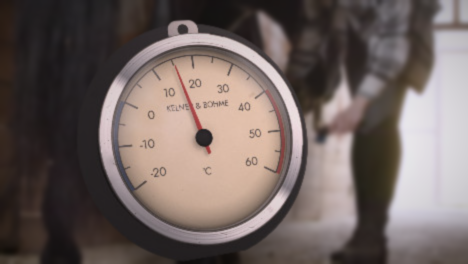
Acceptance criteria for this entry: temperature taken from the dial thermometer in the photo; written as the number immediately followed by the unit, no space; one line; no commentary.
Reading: 15°C
